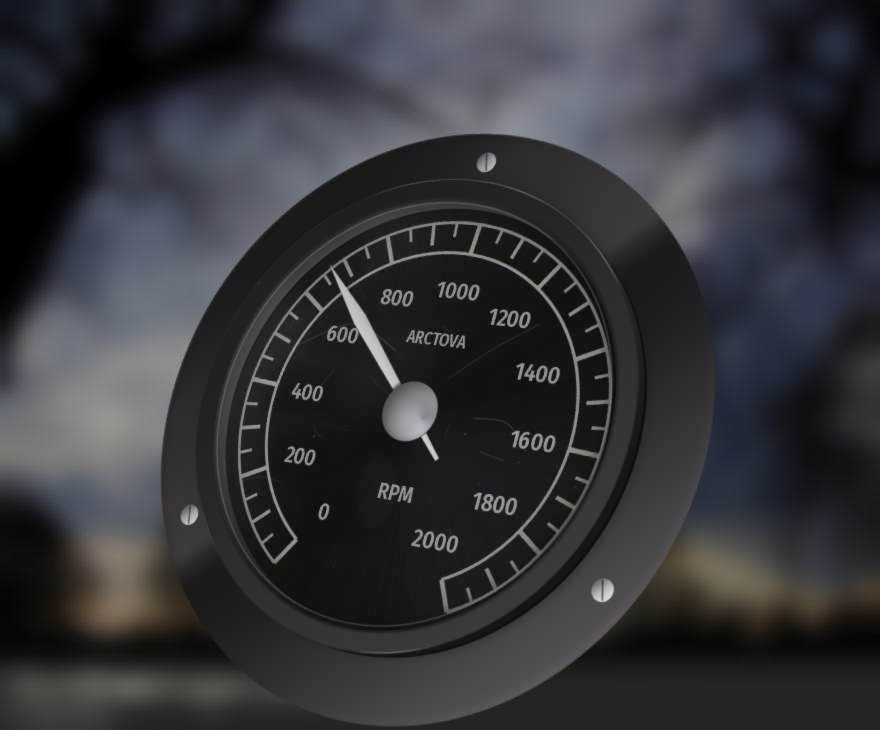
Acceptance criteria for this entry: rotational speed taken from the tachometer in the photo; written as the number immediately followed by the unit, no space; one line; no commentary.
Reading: 675rpm
